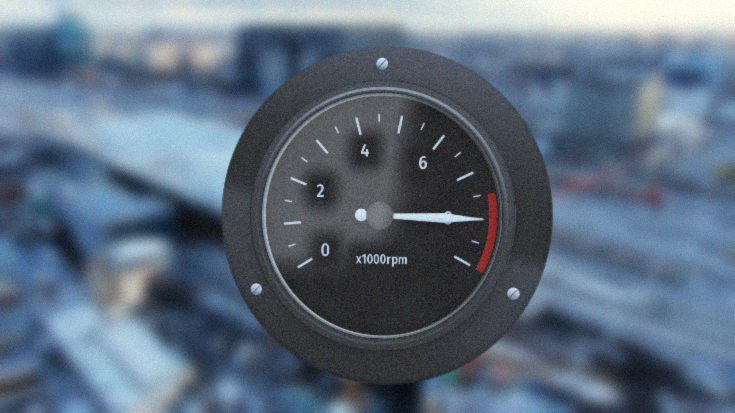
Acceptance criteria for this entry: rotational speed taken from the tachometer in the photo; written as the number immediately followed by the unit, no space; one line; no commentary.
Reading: 8000rpm
